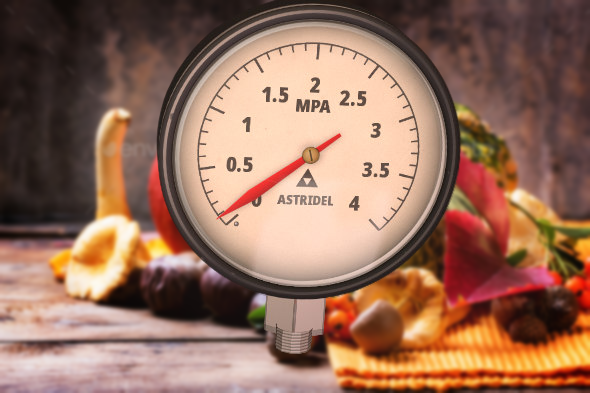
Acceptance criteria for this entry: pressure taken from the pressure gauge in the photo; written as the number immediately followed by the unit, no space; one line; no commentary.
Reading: 0.1MPa
